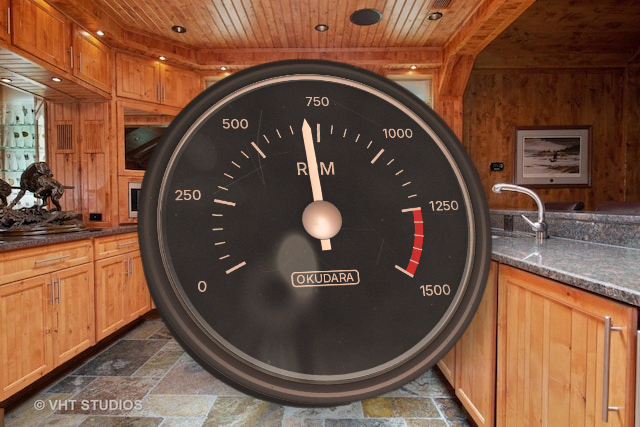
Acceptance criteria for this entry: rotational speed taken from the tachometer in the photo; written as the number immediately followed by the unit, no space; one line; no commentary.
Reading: 700rpm
